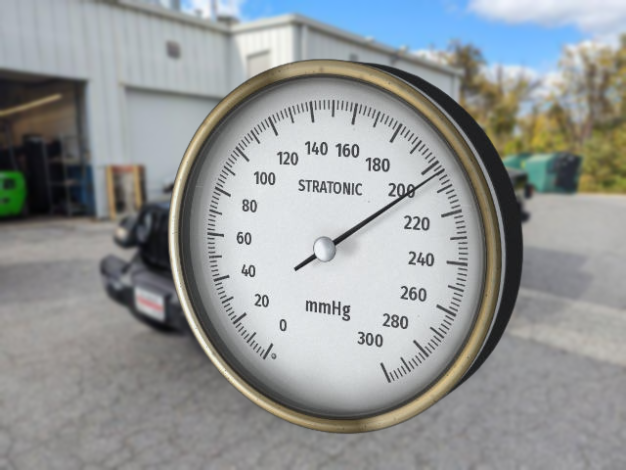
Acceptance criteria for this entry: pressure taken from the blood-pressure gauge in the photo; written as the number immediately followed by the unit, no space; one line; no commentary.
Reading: 204mmHg
